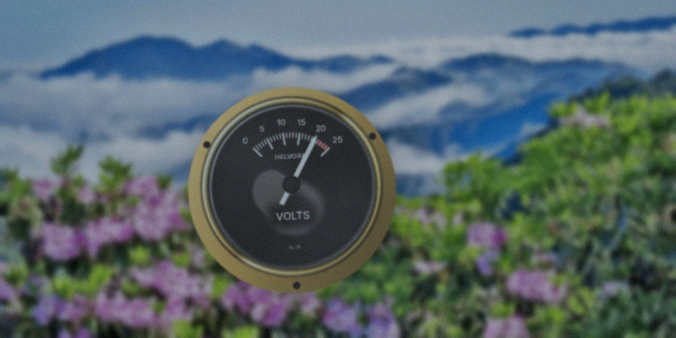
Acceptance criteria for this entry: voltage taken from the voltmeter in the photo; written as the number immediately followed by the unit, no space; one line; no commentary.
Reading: 20V
